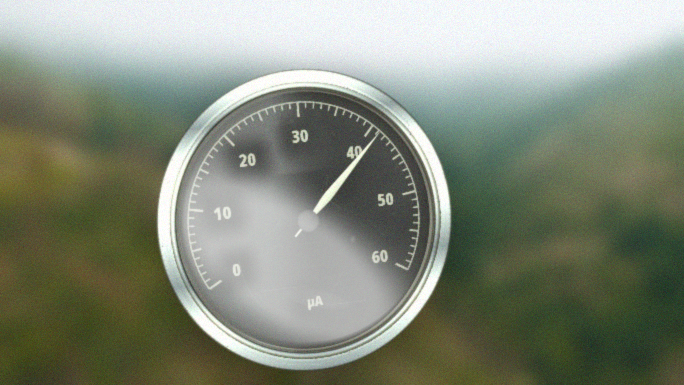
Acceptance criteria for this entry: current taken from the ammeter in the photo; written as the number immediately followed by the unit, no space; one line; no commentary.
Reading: 41µA
